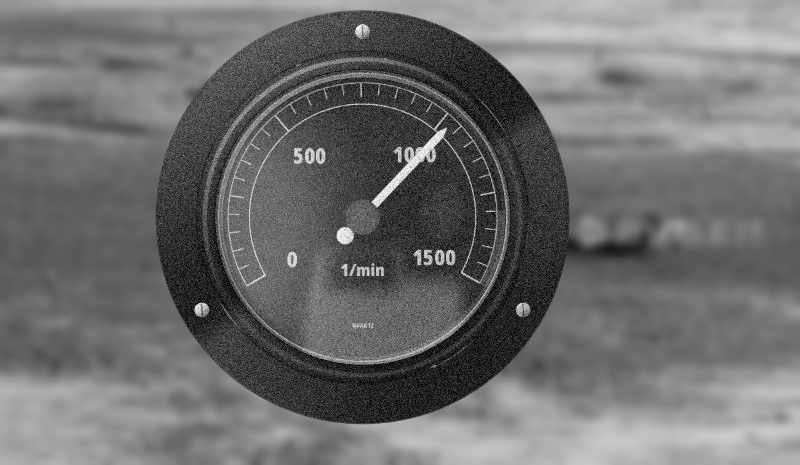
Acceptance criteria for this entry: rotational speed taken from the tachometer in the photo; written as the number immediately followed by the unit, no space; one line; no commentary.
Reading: 1025rpm
